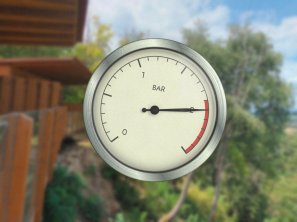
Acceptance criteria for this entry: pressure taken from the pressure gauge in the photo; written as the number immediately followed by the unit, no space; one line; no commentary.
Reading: 2bar
